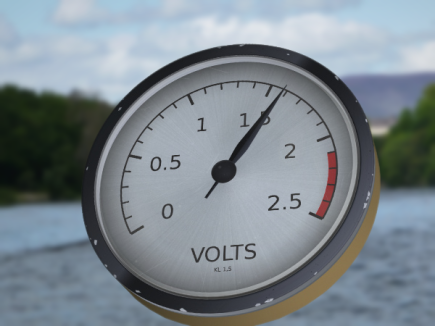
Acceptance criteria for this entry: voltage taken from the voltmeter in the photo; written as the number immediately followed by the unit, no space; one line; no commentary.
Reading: 1.6V
